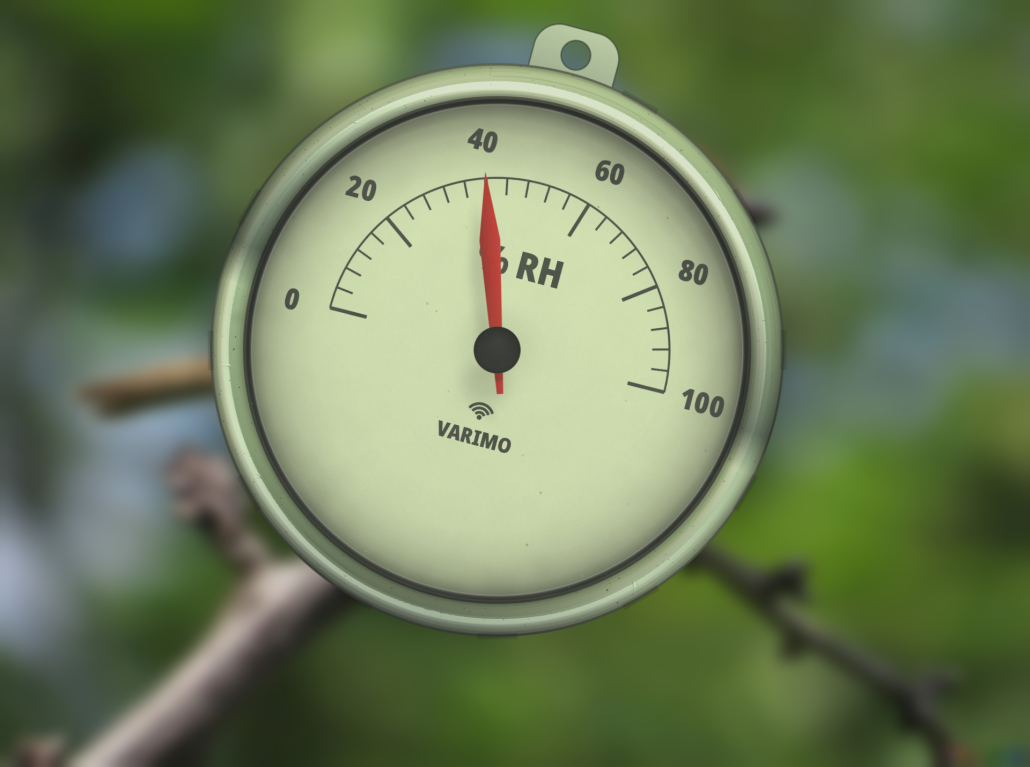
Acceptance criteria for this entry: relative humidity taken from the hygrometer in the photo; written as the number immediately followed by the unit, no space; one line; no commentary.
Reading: 40%
